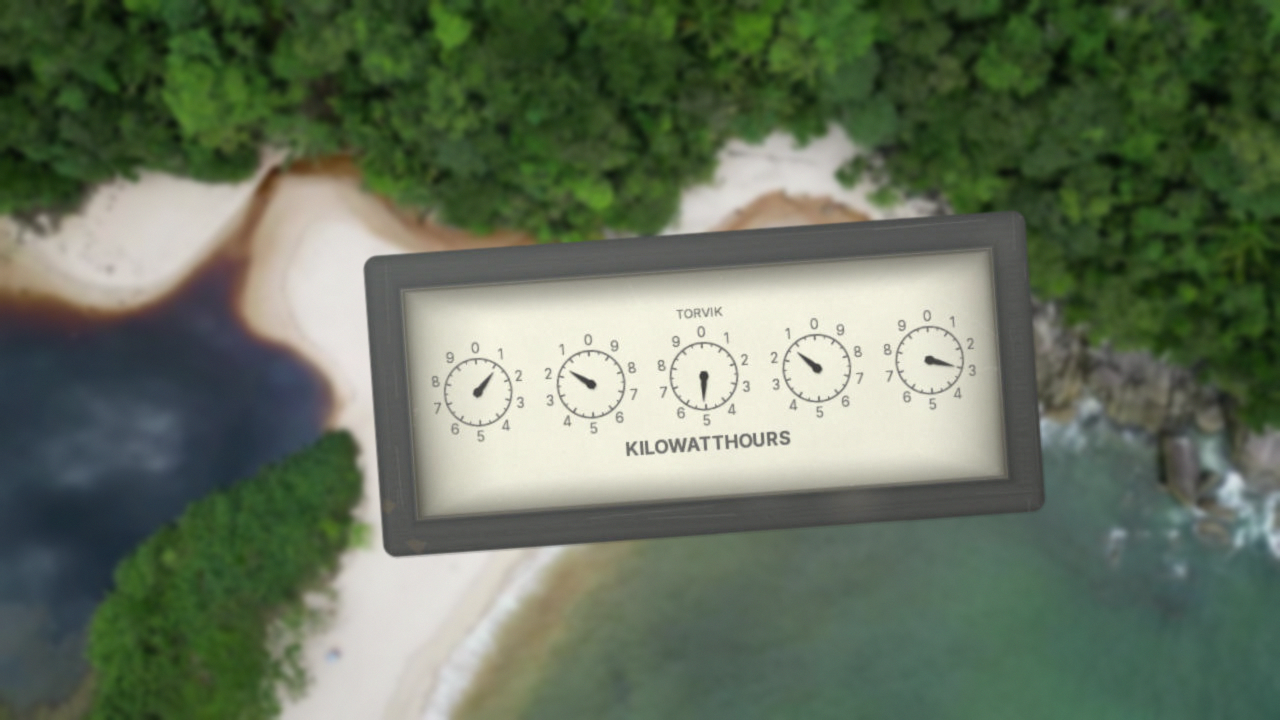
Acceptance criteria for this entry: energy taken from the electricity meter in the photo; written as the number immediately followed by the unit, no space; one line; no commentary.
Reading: 11513kWh
